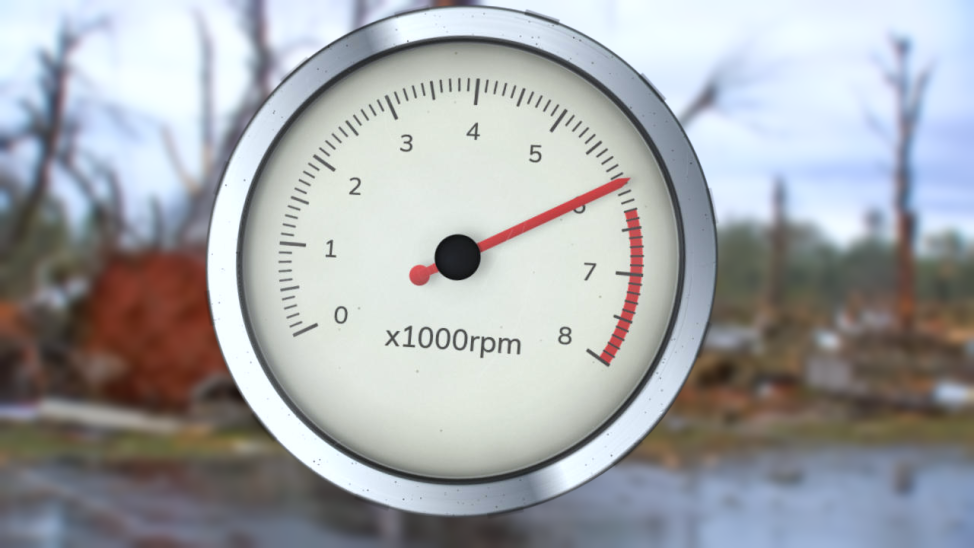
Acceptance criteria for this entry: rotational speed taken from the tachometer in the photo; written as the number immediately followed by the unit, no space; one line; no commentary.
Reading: 6000rpm
